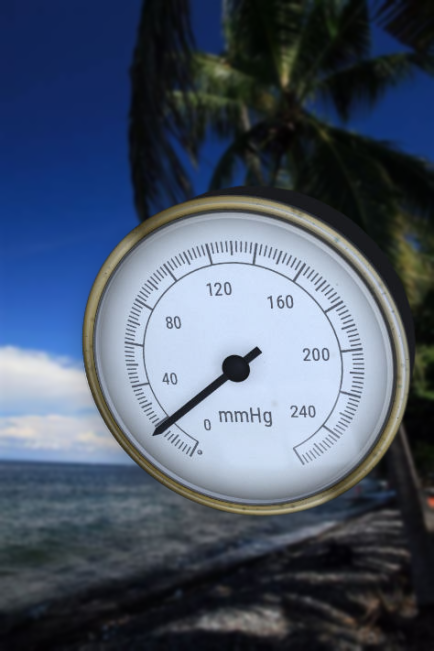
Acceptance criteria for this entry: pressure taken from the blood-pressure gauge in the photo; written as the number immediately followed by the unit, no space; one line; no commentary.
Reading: 18mmHg
